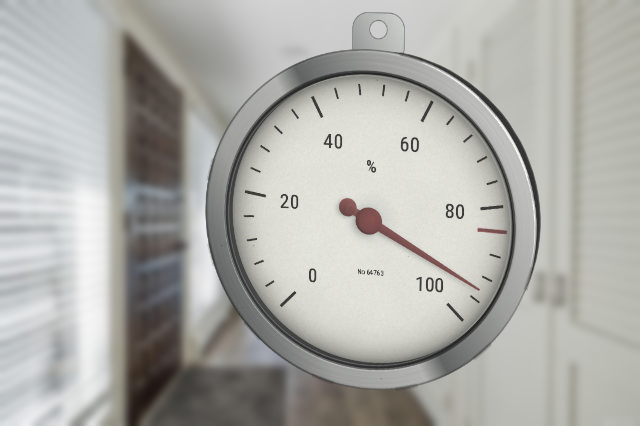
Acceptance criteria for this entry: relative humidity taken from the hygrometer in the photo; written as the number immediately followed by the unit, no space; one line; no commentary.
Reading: 94%
